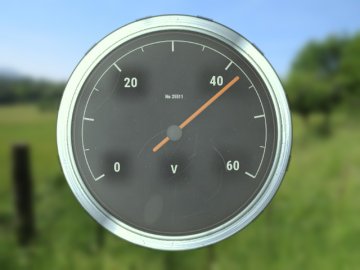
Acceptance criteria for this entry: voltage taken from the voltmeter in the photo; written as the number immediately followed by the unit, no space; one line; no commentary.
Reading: 42.5V
